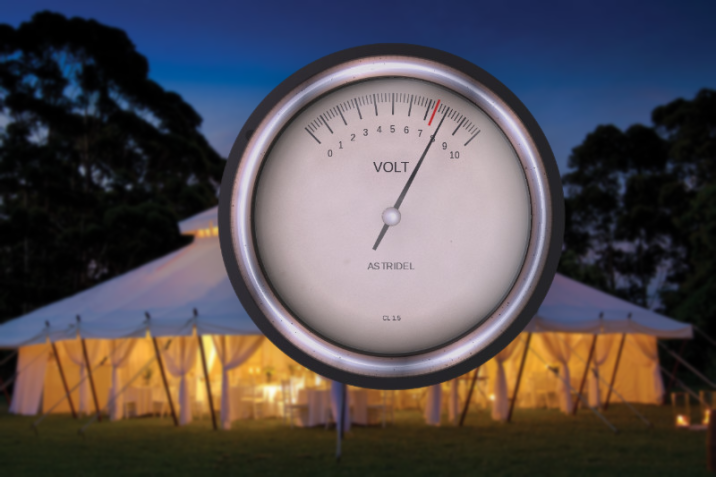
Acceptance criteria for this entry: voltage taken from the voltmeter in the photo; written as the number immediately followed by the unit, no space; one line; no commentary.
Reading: 8V
